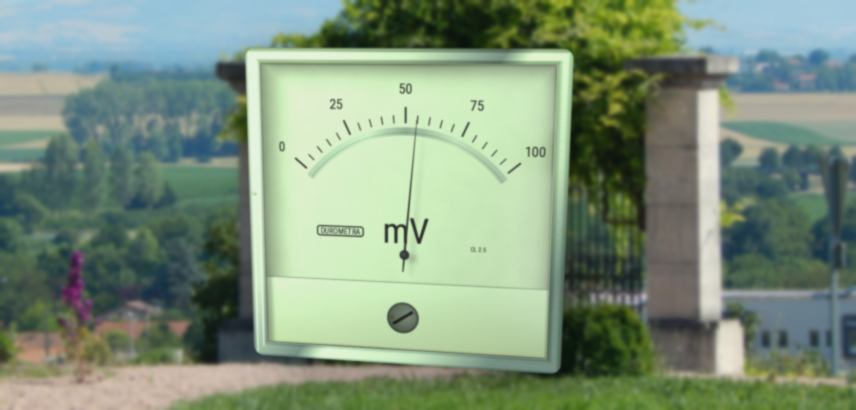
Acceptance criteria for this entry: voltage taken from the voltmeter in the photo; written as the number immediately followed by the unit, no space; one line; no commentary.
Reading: 55mV
